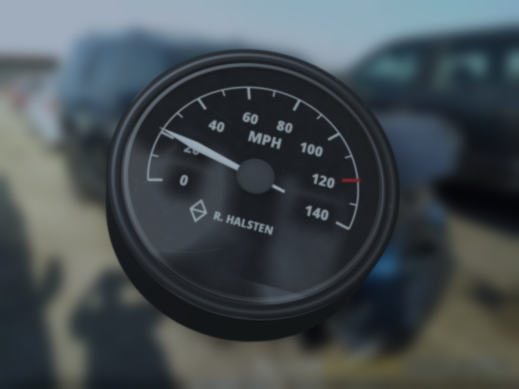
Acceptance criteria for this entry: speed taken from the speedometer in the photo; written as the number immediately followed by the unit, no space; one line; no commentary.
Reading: 20mph
